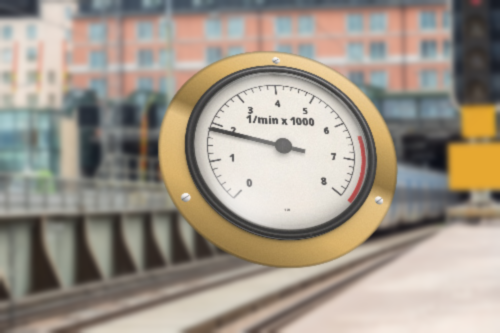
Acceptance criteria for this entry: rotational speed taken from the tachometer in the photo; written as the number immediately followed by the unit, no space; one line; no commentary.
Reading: 1800rpm
